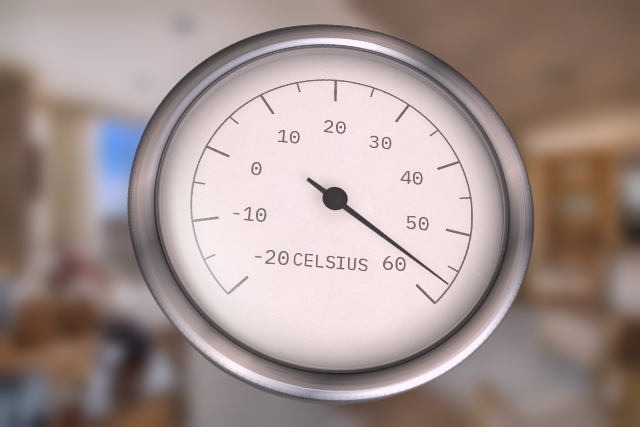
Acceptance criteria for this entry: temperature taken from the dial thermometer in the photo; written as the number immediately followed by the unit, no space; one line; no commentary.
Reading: 57.5°C
